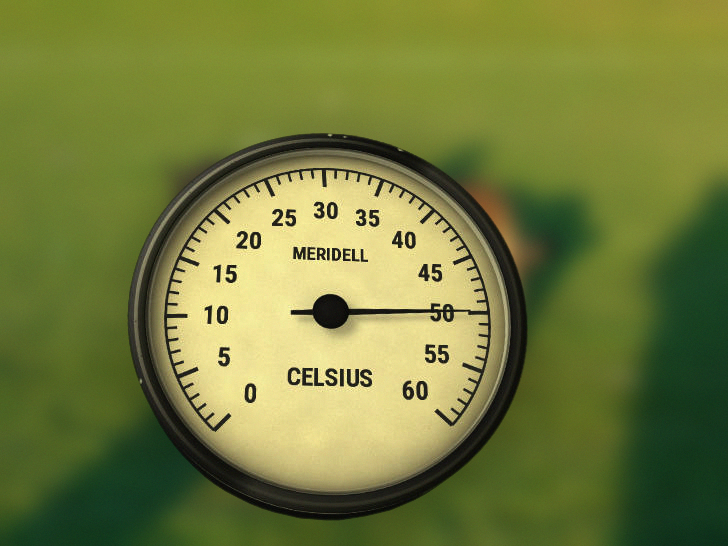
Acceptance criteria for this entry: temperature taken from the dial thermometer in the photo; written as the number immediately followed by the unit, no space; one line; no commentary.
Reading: 50°C
